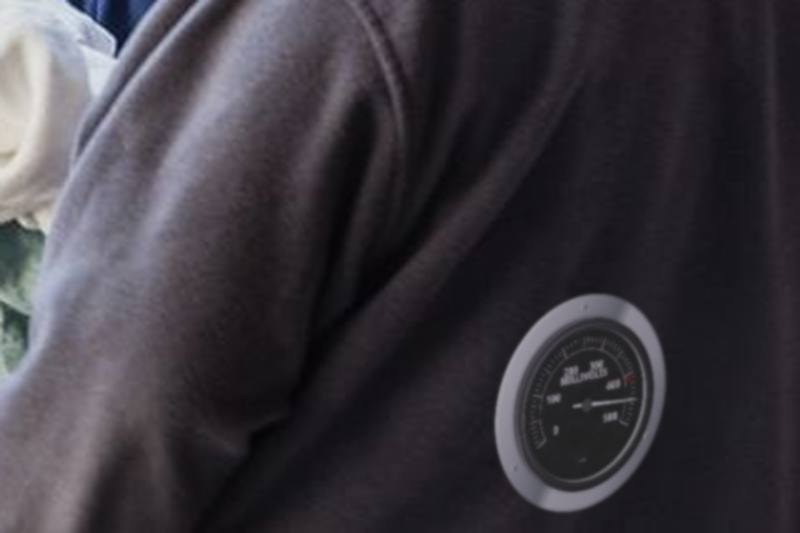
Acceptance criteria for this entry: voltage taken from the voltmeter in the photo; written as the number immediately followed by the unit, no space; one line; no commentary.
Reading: 450mV
